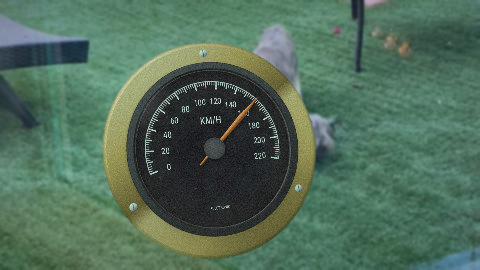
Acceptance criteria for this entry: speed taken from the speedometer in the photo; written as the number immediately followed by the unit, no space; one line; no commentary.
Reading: 160km/h
